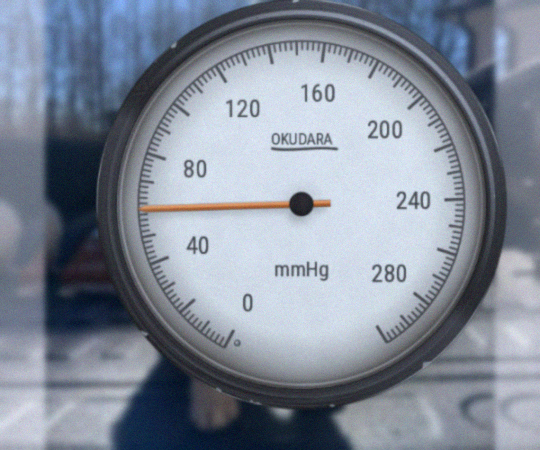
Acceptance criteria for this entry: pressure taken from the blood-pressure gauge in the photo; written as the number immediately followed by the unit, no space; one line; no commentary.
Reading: 60mmHg
